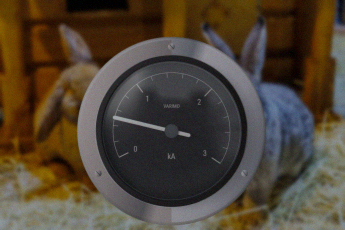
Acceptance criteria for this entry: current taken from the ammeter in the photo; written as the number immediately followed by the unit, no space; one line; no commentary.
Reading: 0.5kA
